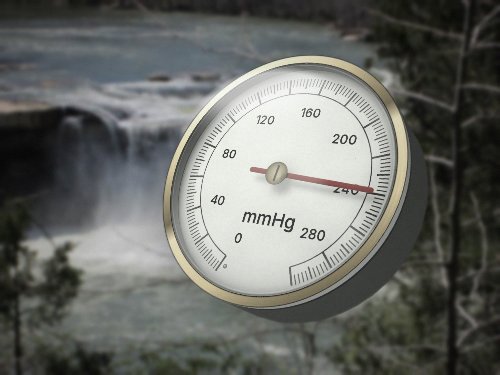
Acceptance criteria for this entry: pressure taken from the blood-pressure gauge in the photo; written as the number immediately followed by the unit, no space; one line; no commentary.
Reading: 240mmHg
